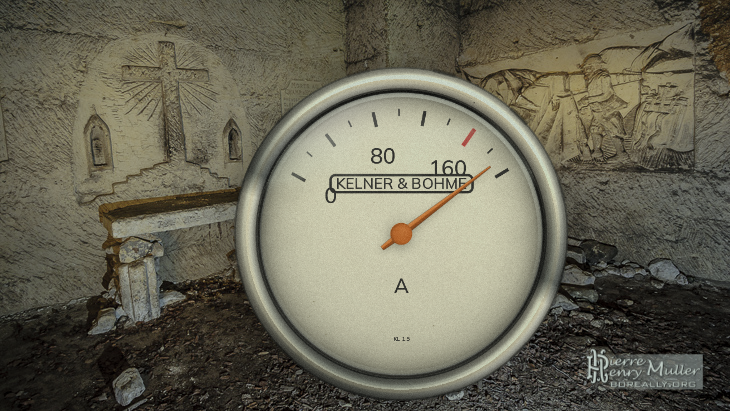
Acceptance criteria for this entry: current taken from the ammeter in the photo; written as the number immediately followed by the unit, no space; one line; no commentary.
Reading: 190A
